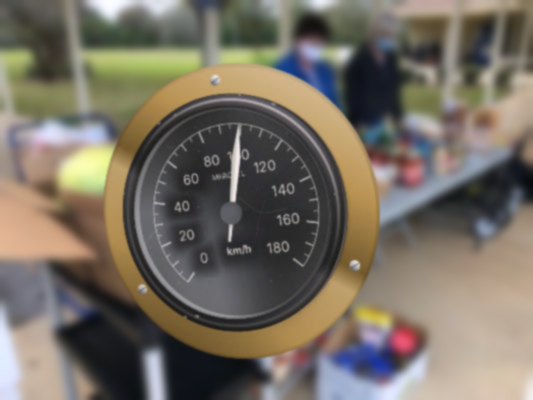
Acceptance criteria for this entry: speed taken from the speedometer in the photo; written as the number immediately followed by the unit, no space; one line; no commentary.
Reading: 100km/h
